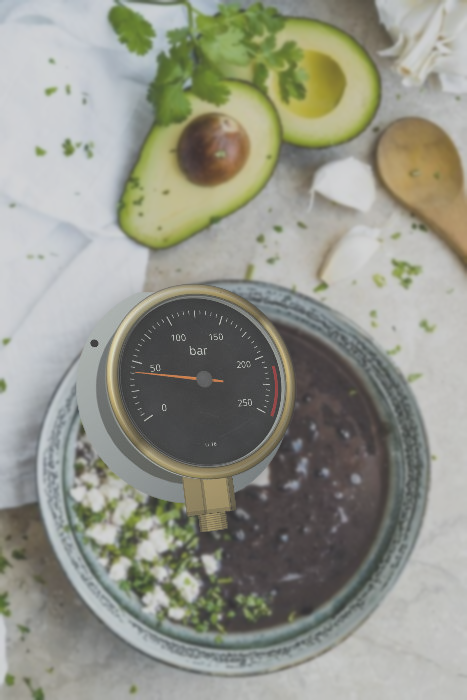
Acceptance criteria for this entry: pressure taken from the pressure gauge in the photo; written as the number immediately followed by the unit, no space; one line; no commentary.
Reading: 40bar
